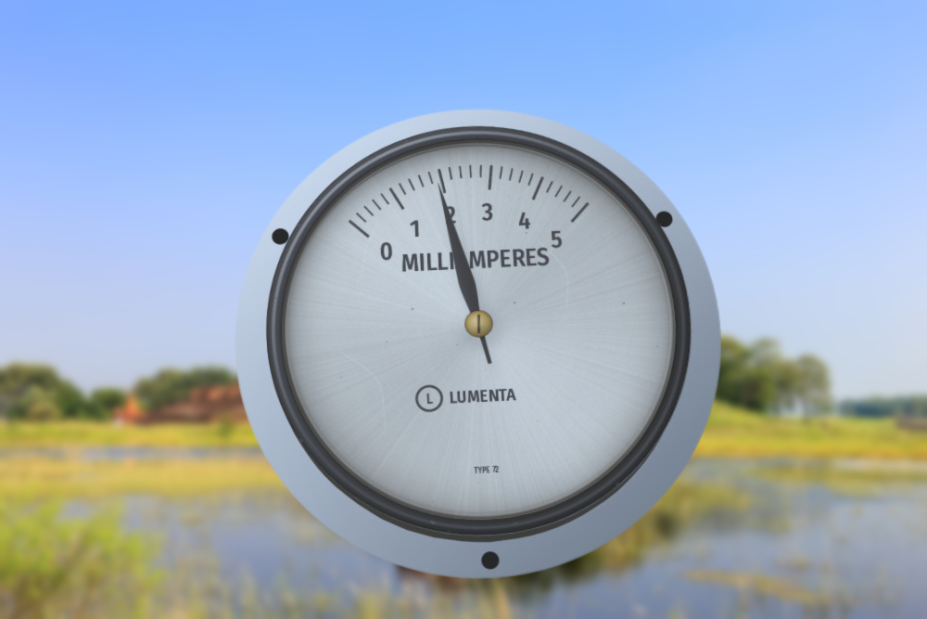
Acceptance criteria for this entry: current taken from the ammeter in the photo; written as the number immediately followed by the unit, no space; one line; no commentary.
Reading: 1.9mA
